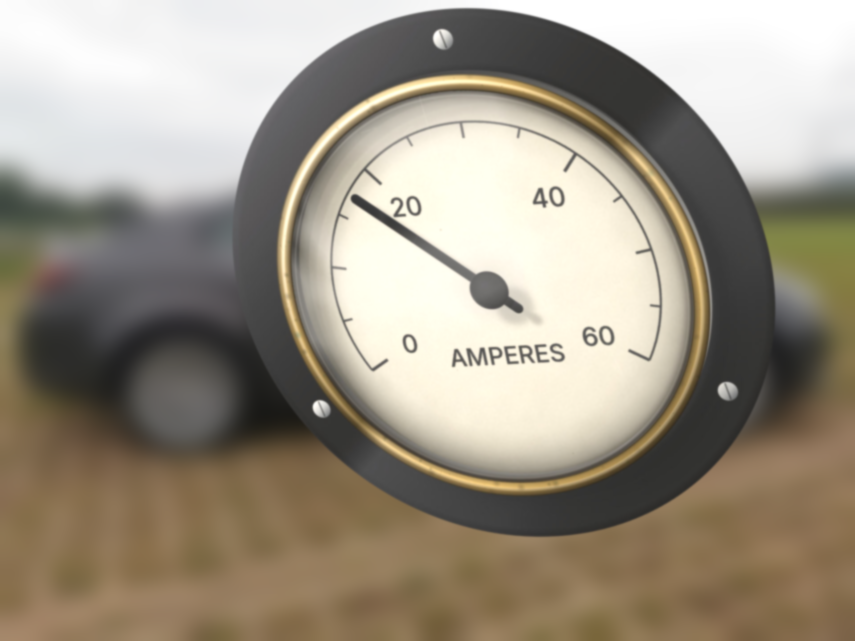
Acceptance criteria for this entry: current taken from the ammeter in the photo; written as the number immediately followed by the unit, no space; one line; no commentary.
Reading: 17.5A
